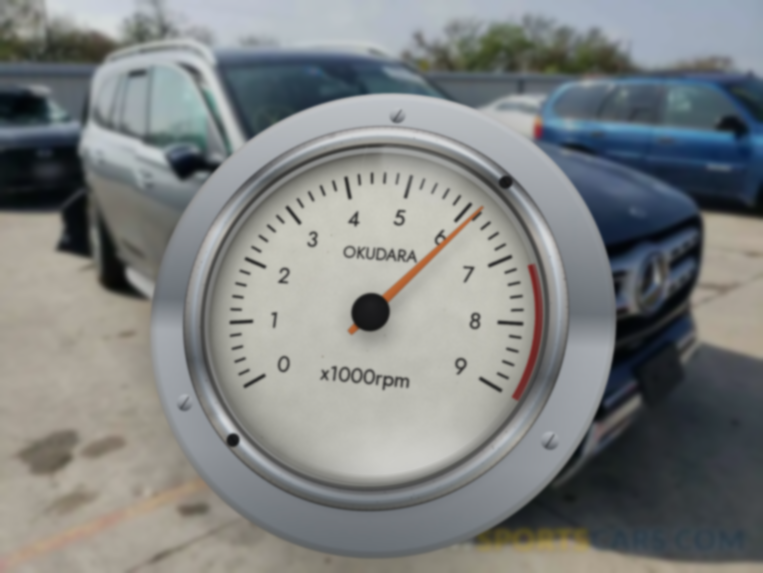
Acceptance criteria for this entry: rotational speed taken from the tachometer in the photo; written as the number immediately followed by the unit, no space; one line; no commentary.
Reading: 6200rpm
